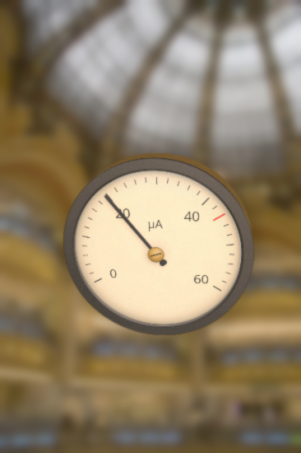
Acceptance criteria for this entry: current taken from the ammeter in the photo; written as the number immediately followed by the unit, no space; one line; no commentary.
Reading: 20µA
